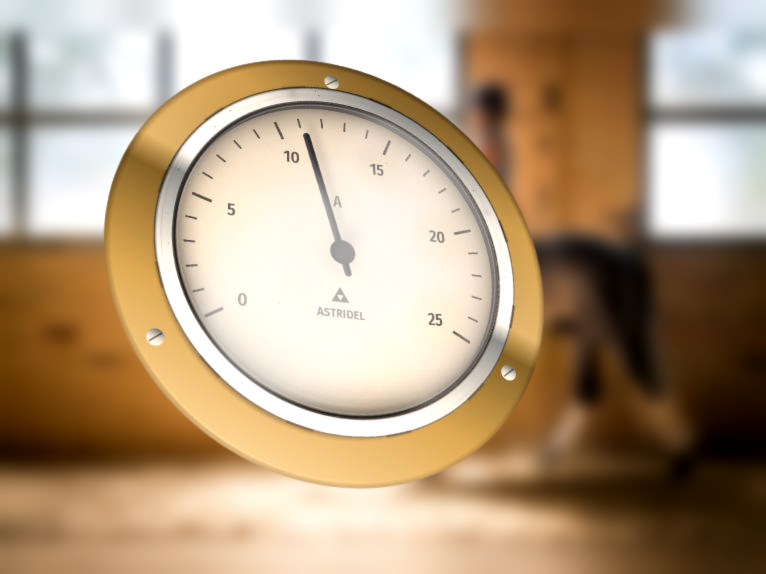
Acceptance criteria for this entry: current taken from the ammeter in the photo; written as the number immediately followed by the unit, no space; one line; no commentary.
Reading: 11A
